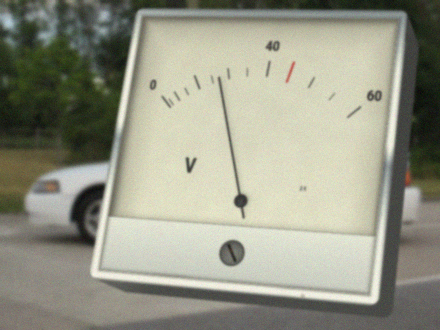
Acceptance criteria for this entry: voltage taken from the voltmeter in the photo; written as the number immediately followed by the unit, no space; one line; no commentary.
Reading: 27.5V
